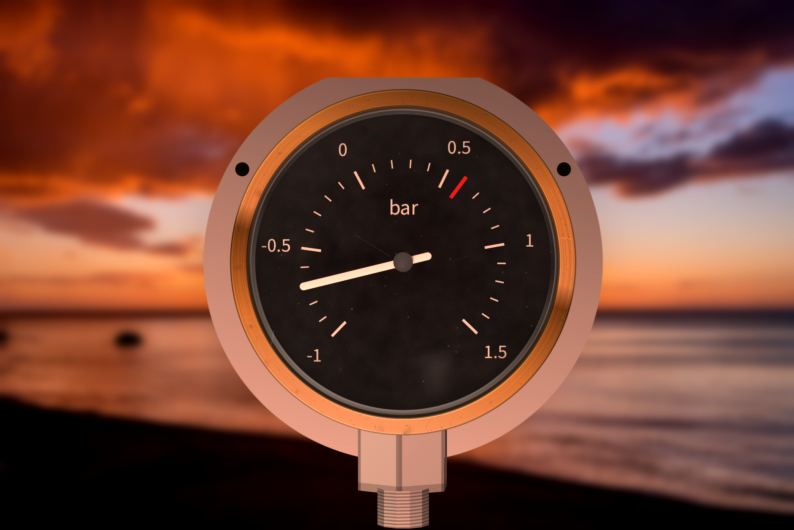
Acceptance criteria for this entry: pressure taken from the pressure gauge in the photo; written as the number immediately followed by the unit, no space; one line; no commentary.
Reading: -0.7bar
